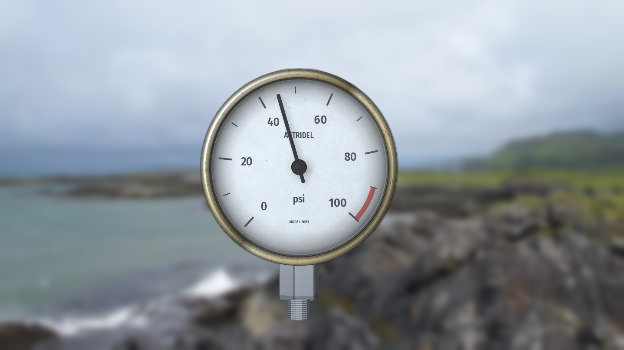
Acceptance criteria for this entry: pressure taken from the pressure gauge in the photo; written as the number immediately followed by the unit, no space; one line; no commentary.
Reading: 45psi
